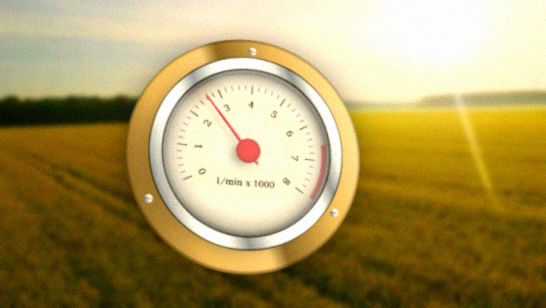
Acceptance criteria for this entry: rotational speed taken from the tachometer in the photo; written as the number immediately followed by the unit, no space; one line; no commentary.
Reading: 2600rpm
